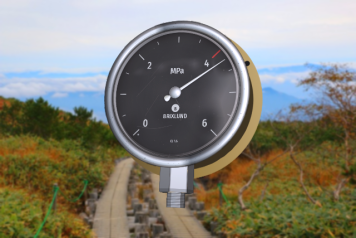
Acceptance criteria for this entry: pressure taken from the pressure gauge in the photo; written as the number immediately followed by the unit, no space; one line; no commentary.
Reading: 4.25MPa
